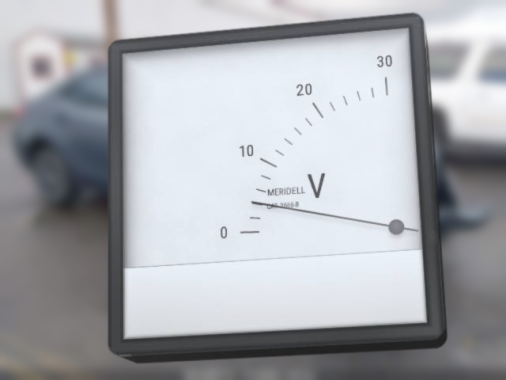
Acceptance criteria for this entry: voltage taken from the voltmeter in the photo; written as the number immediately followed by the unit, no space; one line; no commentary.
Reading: 4V
